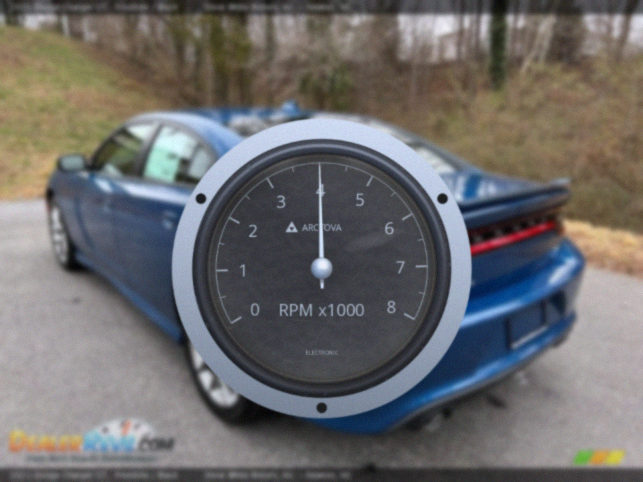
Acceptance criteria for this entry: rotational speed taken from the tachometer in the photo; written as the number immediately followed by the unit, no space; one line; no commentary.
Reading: 4000rpm
